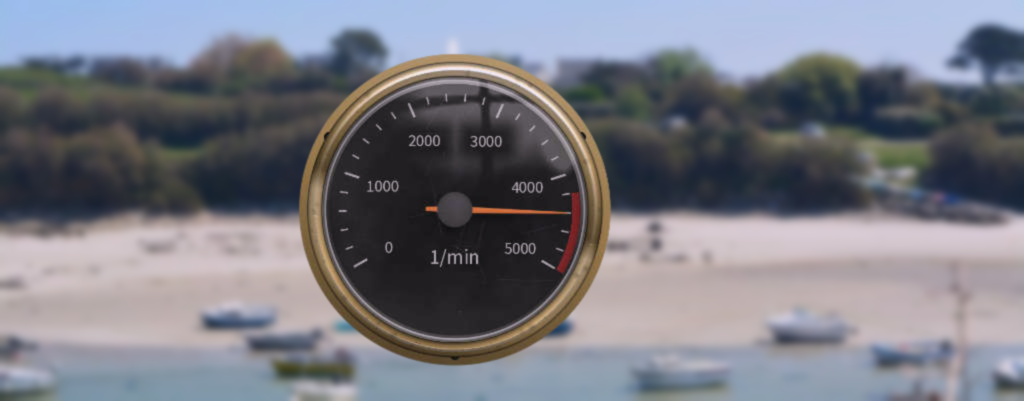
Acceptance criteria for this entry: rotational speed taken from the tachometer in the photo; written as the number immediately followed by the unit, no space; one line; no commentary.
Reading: 4400rpm
